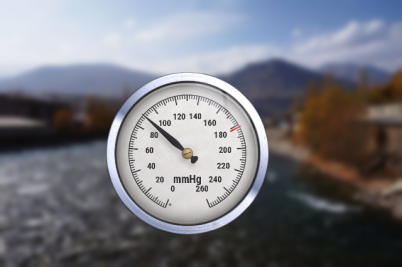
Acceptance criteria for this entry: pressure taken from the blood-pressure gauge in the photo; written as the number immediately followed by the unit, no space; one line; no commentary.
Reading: 90mmHg
